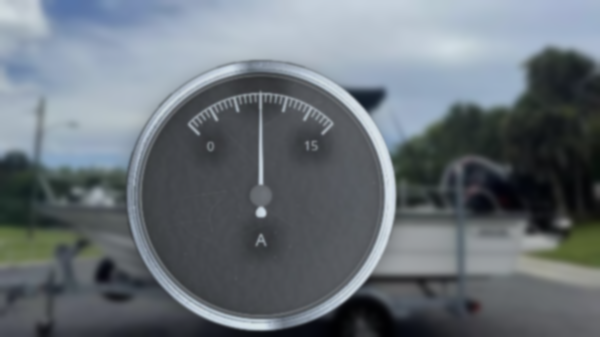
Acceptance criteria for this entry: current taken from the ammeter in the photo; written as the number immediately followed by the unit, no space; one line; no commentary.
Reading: 7.5A
